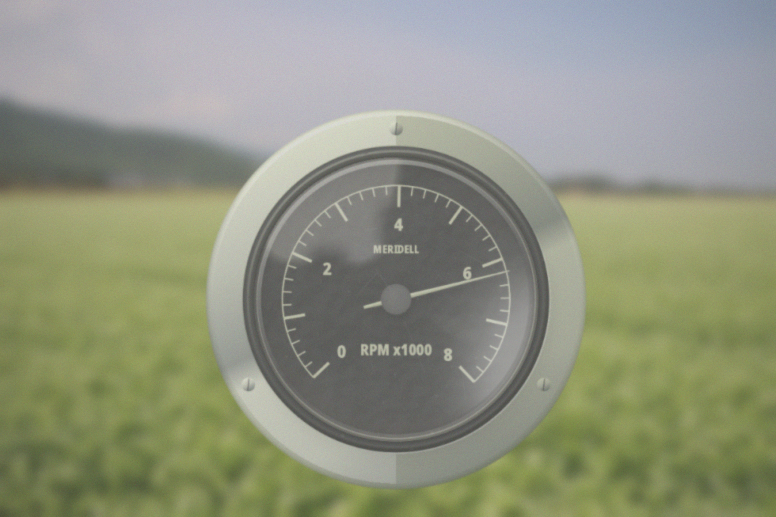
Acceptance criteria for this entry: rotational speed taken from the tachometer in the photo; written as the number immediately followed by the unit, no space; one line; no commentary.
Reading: 6200rpm
